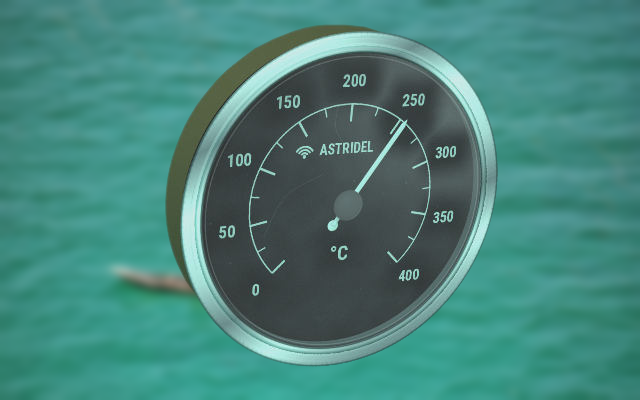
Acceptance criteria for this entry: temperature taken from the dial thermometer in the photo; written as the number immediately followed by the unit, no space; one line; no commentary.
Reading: 250°C
